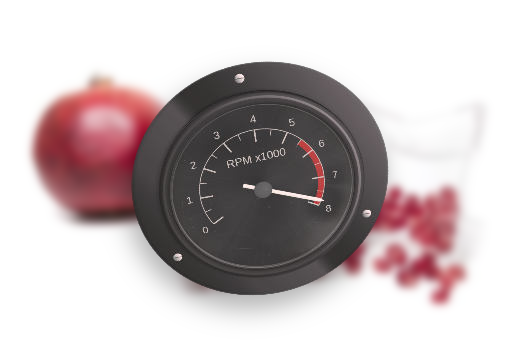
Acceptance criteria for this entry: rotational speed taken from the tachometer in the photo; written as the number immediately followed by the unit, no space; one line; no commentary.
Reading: 7750rpm
